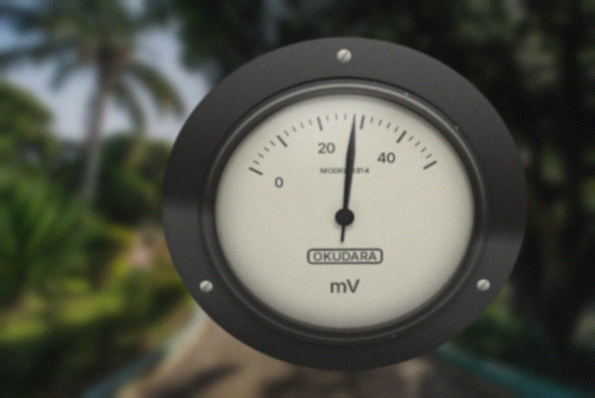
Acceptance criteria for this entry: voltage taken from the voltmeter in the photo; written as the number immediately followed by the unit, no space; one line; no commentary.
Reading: 28mV
